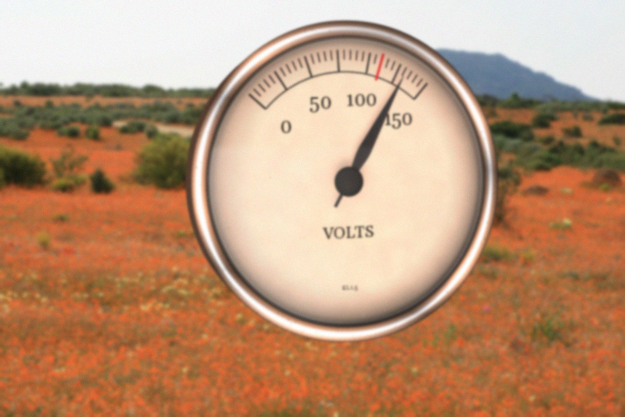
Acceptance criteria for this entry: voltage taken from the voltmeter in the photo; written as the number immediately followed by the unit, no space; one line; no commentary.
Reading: 130V
